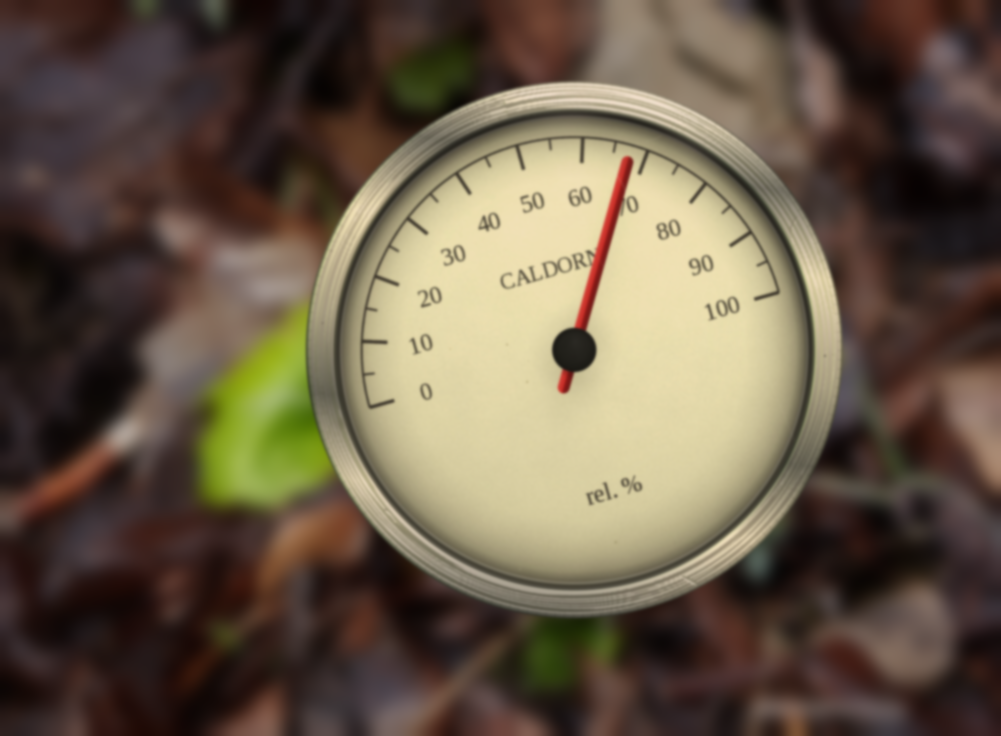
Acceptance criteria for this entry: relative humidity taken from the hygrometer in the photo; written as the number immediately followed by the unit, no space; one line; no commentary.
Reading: 67.5%
